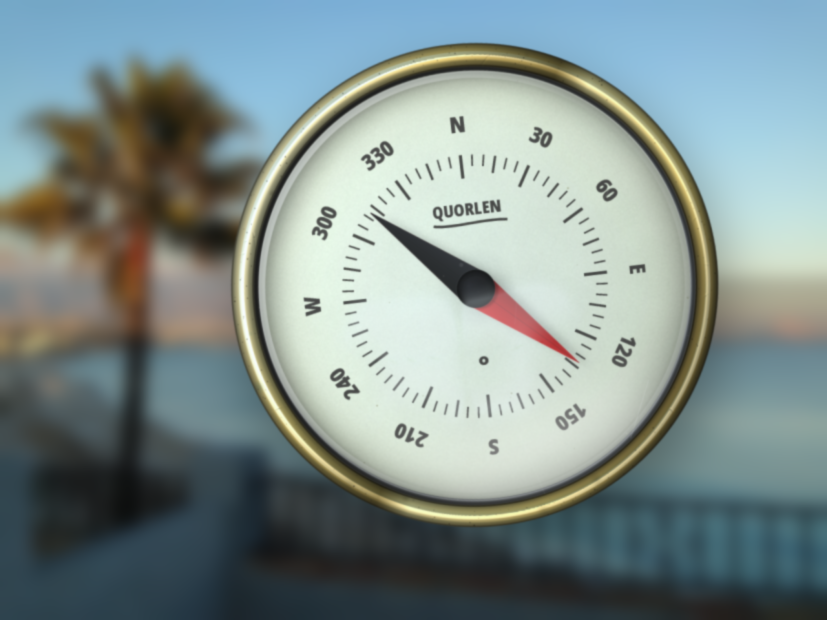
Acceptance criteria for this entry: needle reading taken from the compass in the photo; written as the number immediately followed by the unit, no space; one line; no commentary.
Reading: 132.5°
